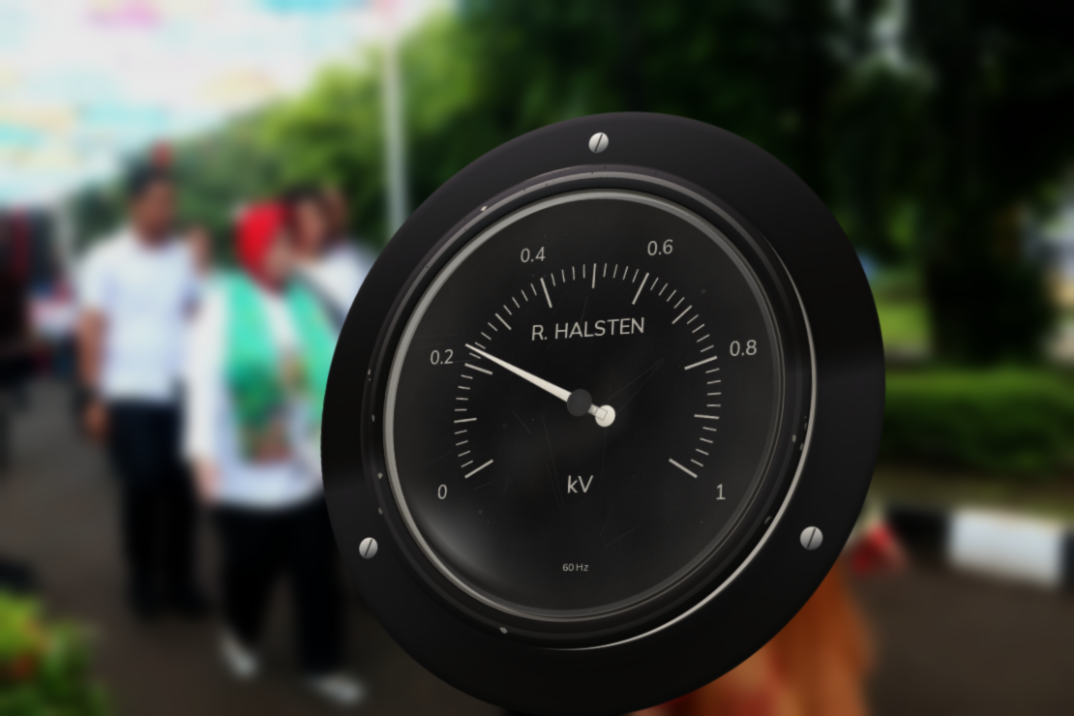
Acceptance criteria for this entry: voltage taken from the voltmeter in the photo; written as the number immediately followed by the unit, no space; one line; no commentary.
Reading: 0.23kV
